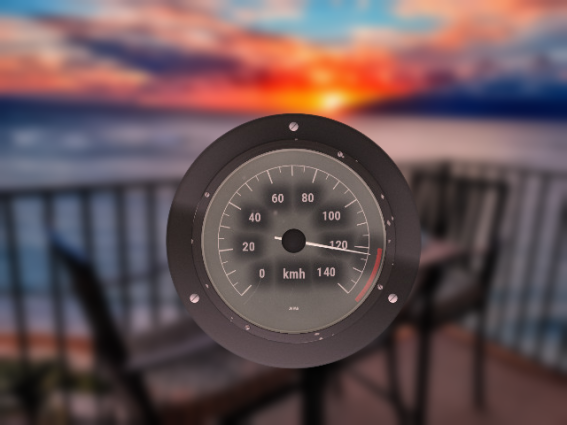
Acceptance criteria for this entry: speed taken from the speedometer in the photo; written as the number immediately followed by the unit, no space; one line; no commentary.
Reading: 122.5km/h
